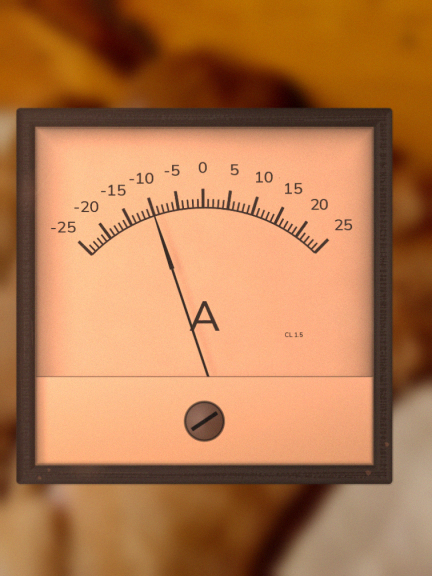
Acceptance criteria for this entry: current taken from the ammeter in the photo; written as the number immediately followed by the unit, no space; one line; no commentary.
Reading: -10A
